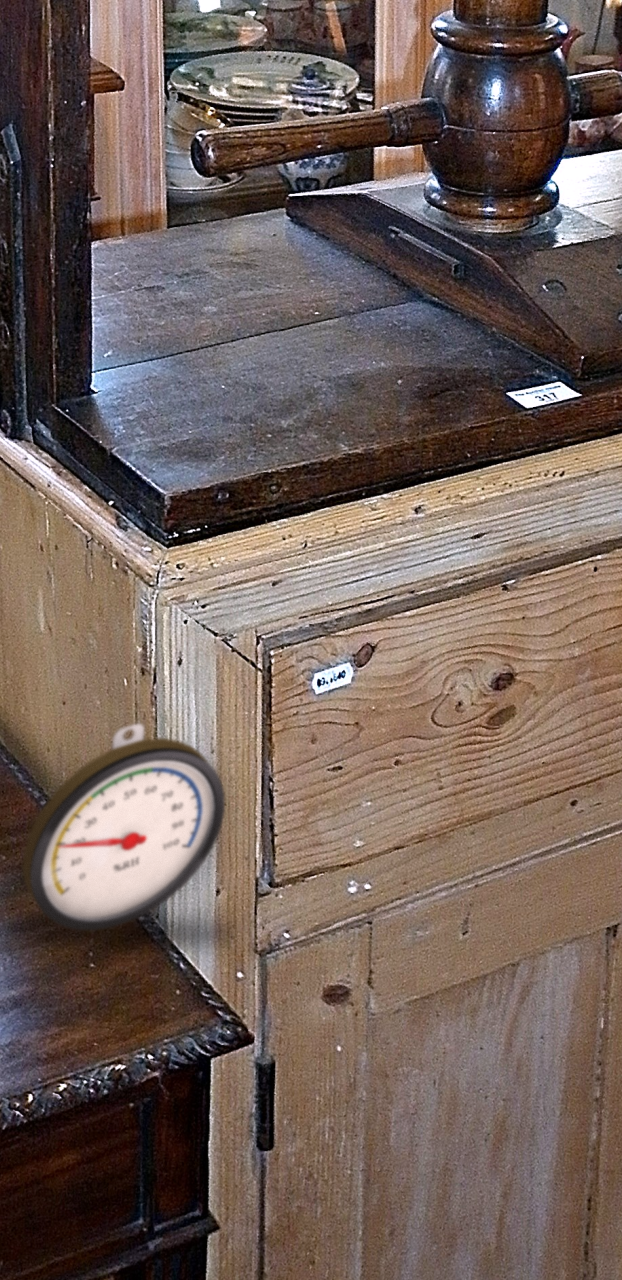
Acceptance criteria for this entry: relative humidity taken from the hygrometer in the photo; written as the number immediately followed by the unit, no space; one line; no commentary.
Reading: 20%
